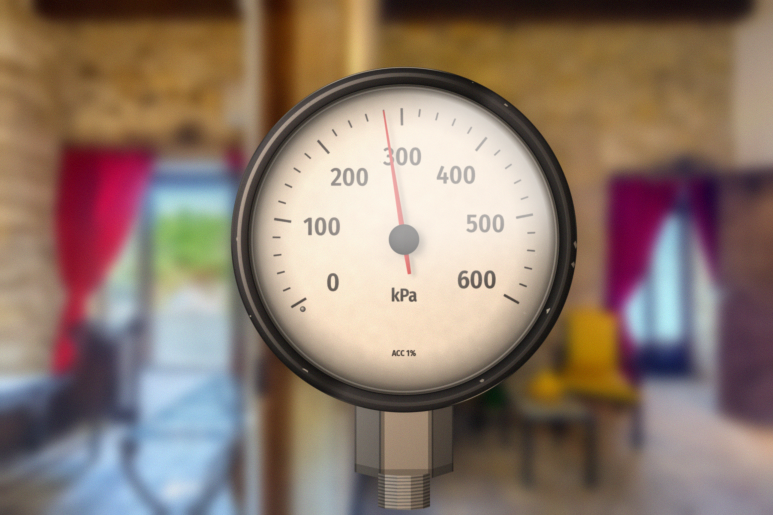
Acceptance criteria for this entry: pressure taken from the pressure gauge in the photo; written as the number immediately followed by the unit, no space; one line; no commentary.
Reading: 280kPa
